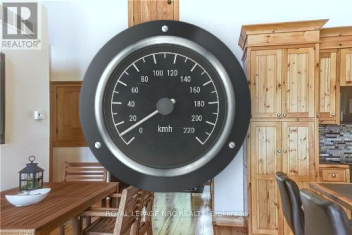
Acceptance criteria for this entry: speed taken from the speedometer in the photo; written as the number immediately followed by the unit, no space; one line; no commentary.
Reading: 10km/h
